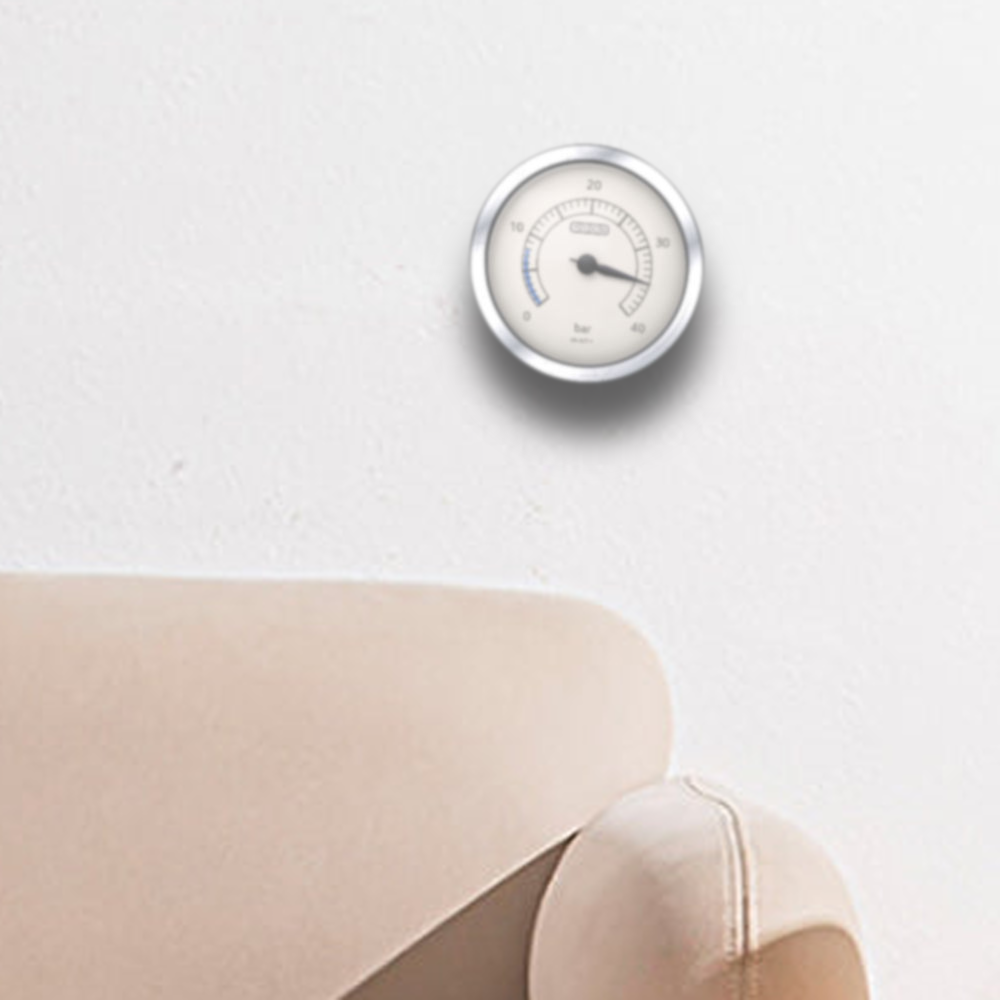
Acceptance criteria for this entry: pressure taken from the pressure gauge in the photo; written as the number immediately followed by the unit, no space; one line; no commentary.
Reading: 35bar
